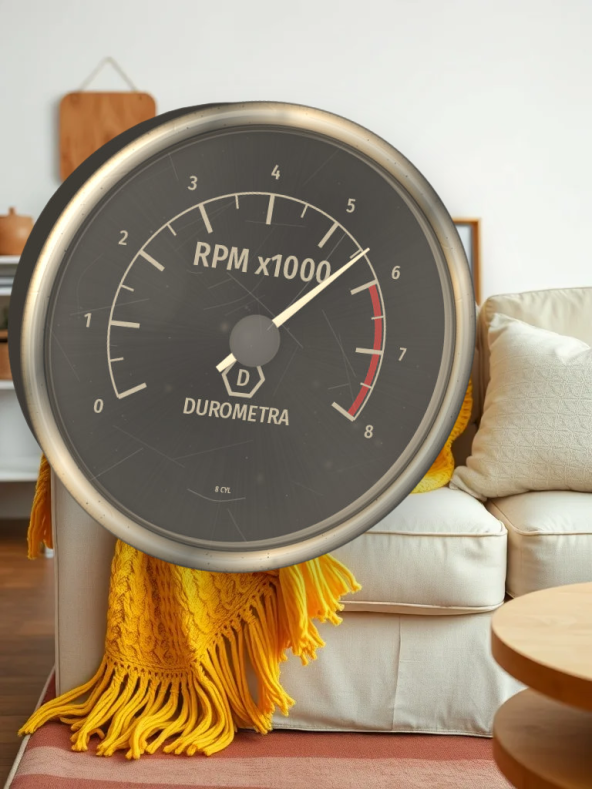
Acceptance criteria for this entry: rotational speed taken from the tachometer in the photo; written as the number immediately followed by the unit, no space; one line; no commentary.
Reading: 5500rpm
